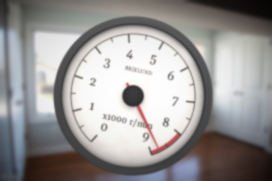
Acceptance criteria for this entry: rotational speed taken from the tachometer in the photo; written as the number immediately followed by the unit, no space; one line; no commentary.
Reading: 8750rpm
